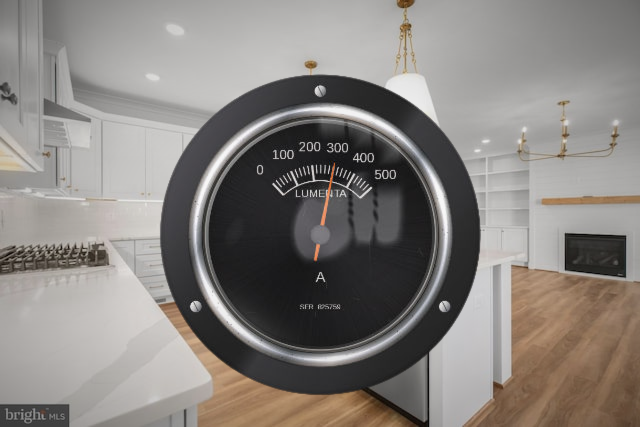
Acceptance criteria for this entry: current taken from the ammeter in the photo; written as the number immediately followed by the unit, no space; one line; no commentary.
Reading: 300A
